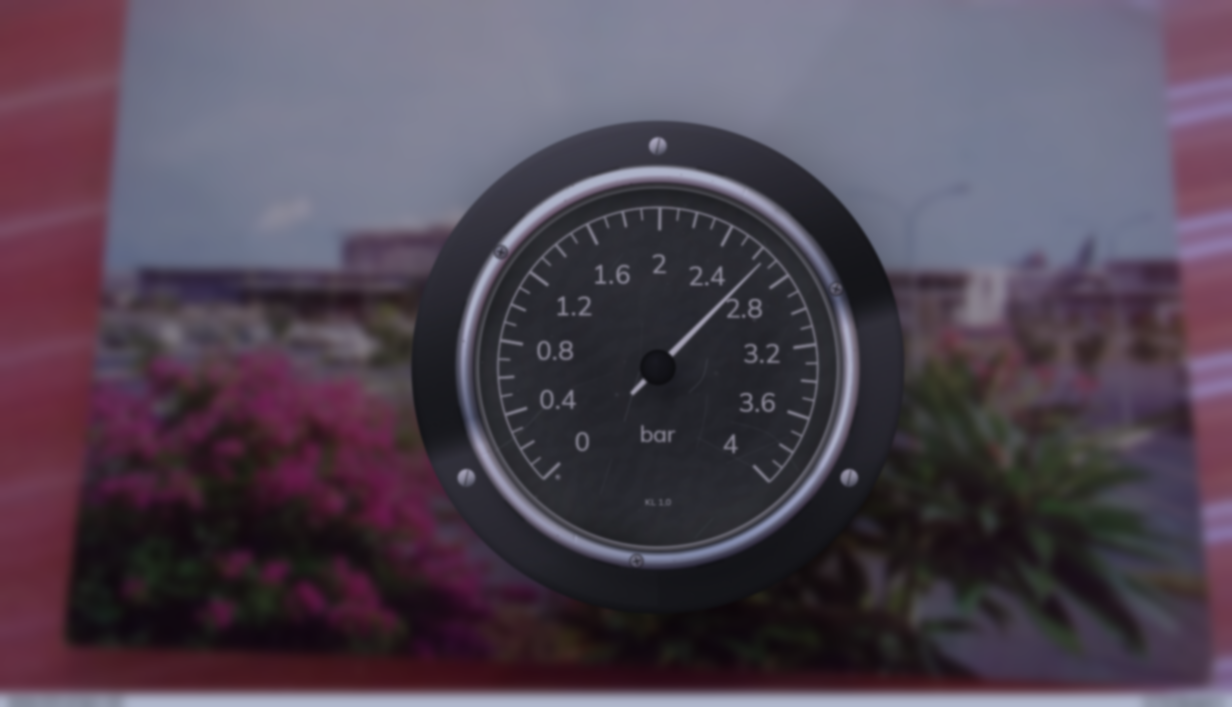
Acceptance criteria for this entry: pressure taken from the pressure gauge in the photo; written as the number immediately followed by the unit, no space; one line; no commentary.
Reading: 2.65bar
